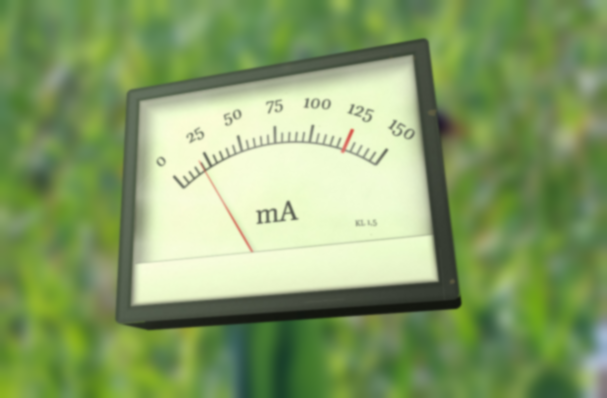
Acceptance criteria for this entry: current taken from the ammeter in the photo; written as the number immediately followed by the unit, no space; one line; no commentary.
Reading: 20mA
